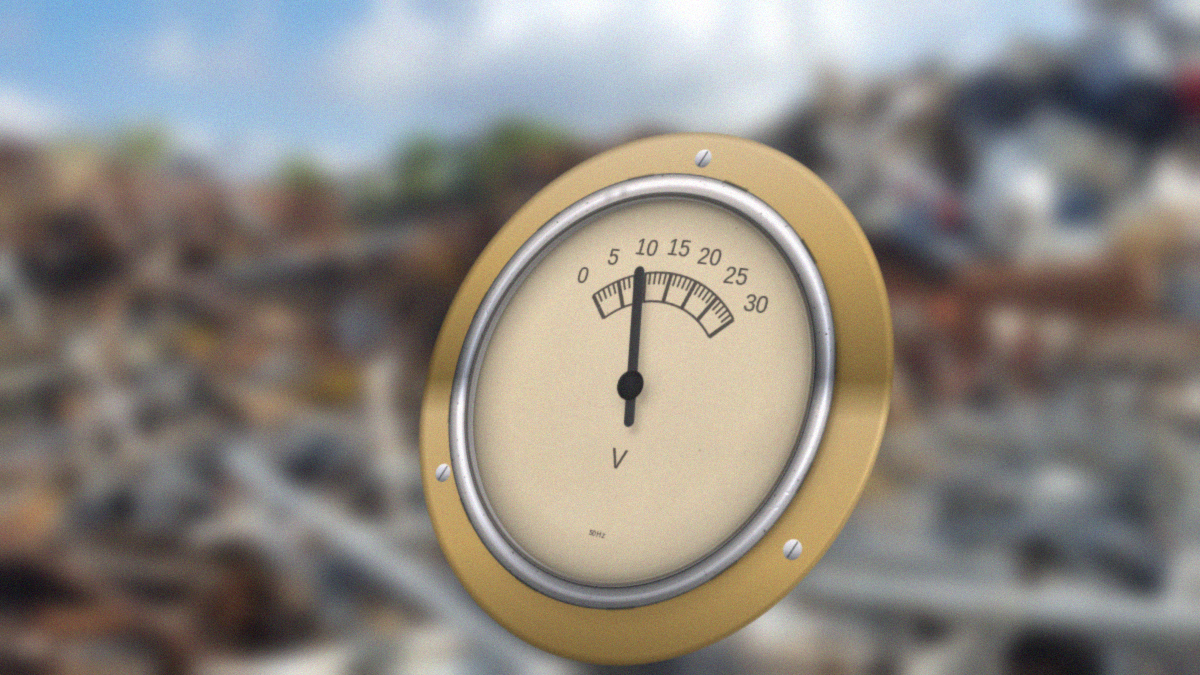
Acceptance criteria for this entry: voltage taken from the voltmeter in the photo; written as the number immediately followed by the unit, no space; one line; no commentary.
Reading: 10V
